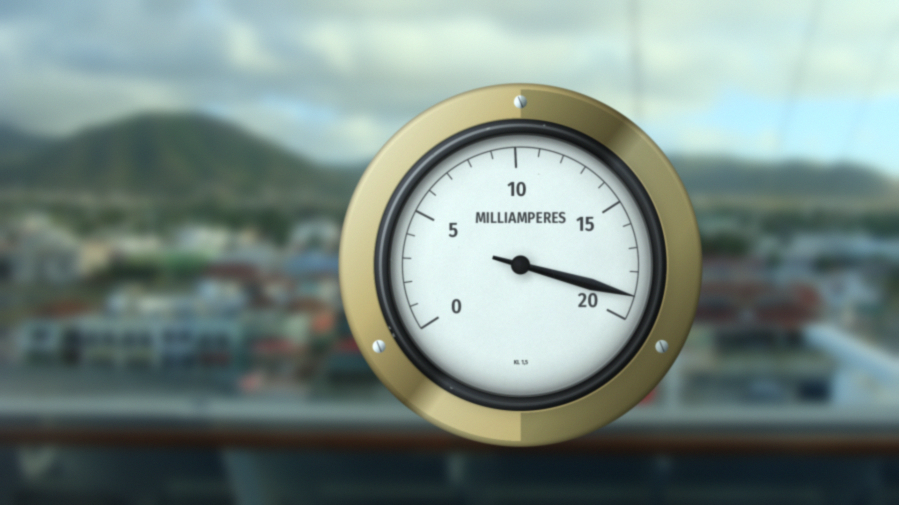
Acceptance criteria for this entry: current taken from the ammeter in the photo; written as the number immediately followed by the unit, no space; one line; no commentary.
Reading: 19mA
